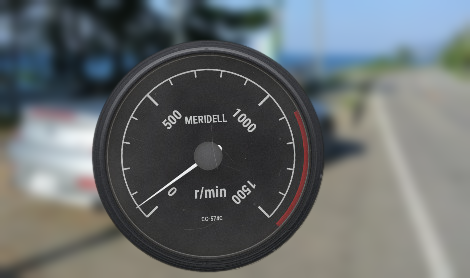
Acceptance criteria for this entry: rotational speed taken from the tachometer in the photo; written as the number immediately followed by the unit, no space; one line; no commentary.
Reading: 50rpm
